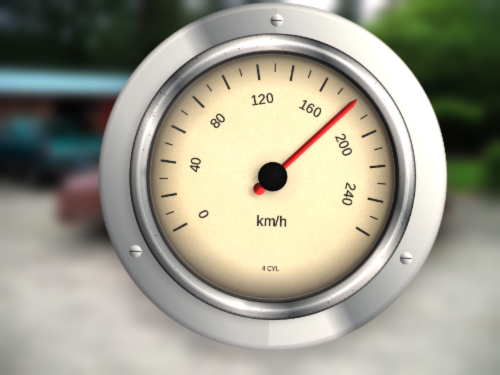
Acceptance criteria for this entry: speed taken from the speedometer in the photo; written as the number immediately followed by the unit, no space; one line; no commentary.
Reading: 180km/h
